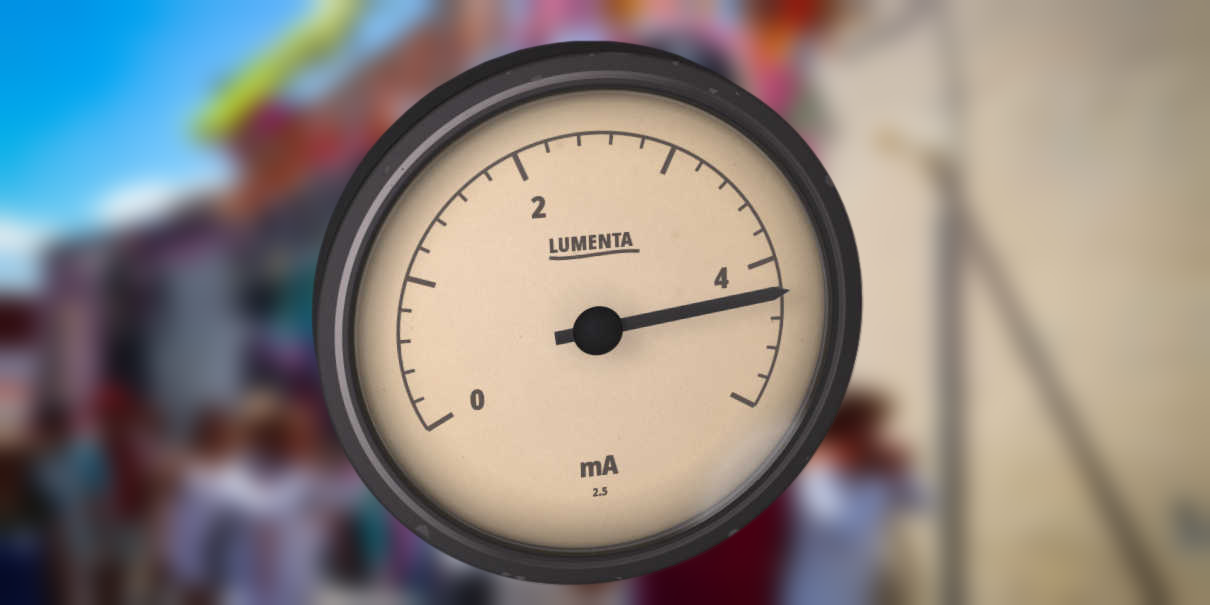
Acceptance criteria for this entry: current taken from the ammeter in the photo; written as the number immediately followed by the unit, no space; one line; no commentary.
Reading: 4.2mA
